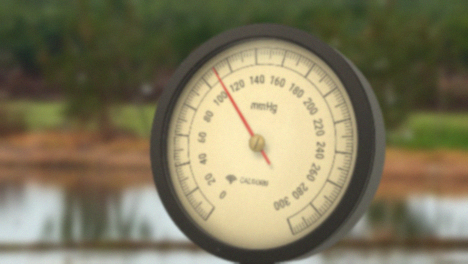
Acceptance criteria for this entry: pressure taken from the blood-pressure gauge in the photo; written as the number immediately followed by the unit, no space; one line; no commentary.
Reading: 110mmHg
